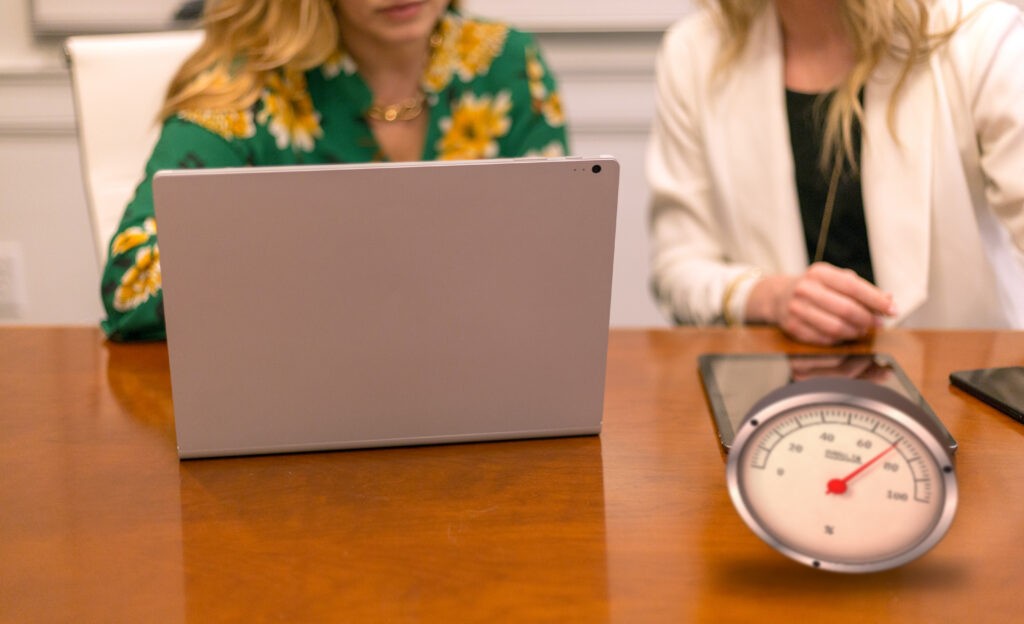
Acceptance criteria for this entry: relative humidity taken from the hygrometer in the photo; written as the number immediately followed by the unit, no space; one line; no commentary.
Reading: 70%
